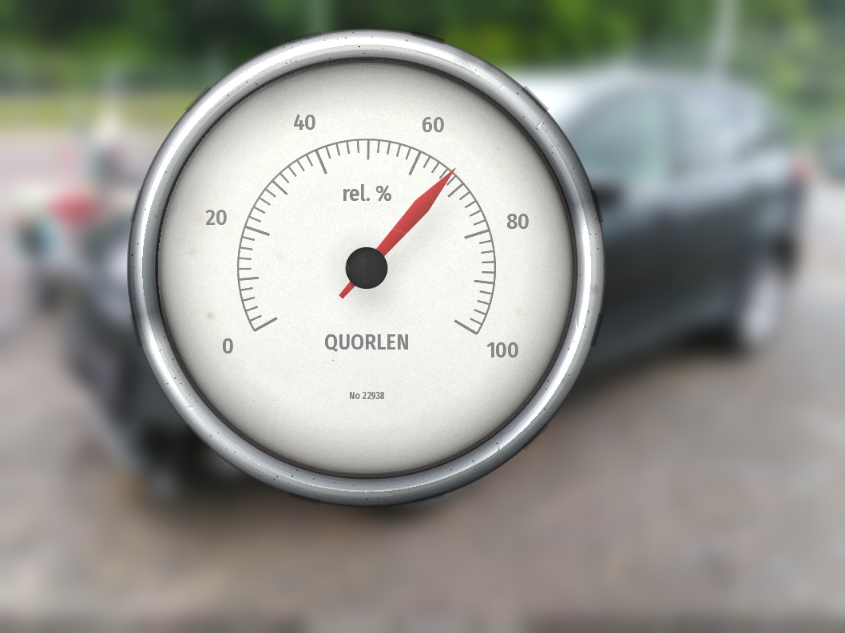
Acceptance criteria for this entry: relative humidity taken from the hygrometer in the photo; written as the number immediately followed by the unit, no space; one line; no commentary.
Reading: 67%
